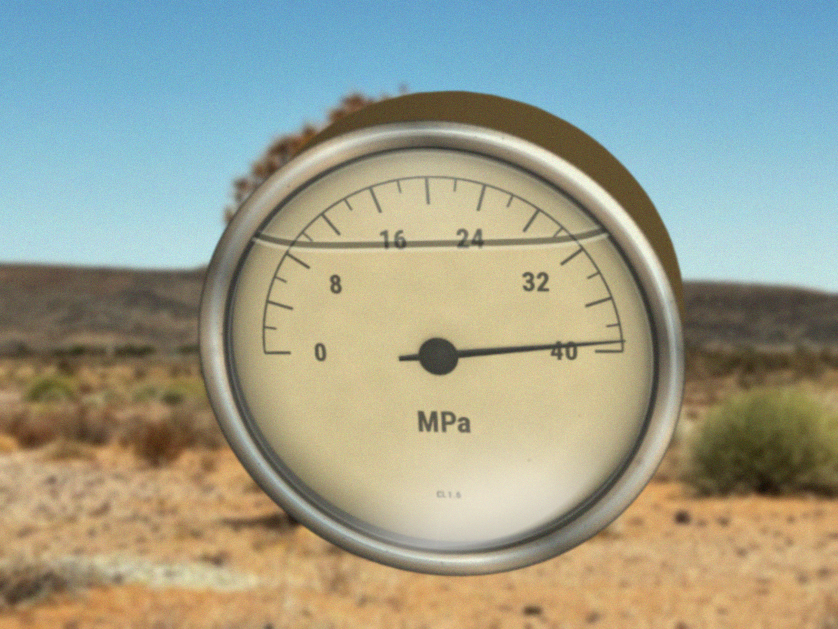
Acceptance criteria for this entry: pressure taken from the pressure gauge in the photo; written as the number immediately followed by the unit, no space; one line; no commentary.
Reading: 39MPa
